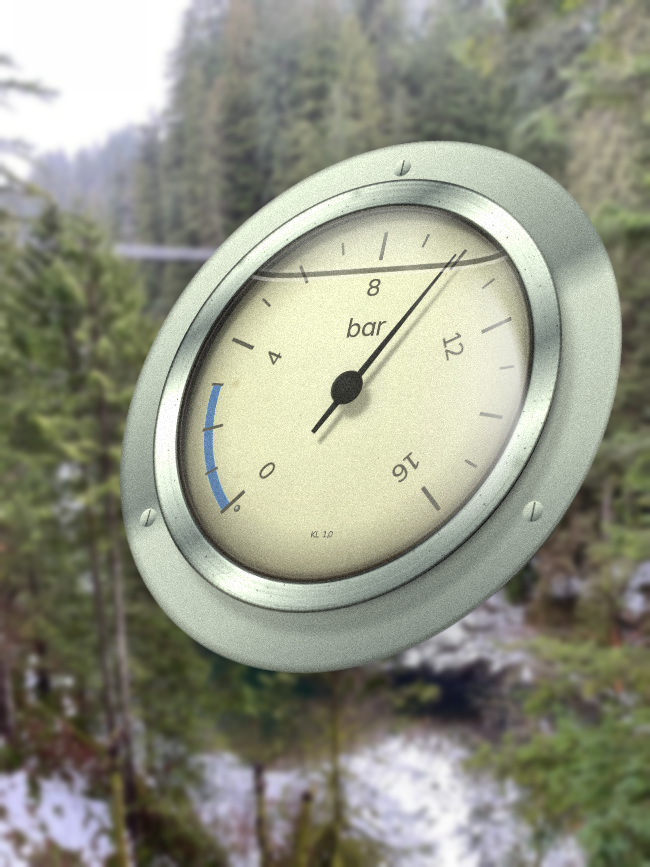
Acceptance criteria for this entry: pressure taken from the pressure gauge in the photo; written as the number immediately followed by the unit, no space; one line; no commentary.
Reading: 10bar
